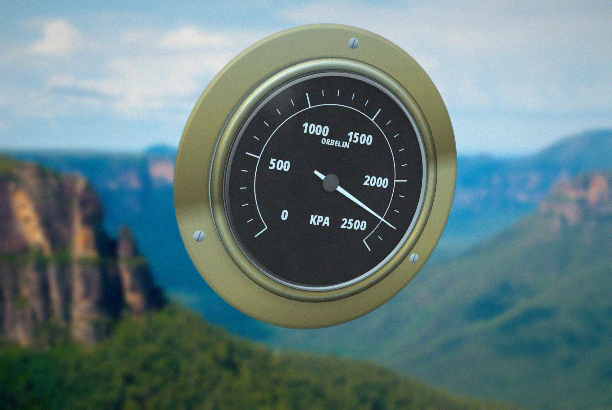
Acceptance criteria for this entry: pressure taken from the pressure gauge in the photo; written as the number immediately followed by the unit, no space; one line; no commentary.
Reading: 2300kPa
